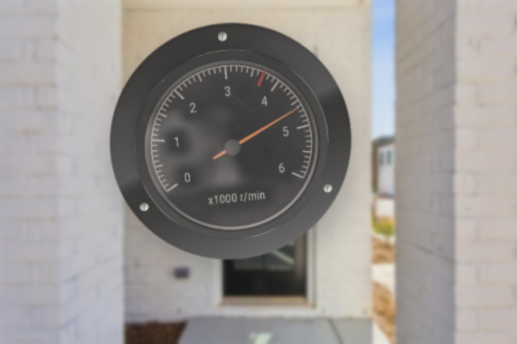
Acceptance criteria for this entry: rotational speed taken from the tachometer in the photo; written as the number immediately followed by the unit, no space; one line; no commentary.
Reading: 4600rpm
